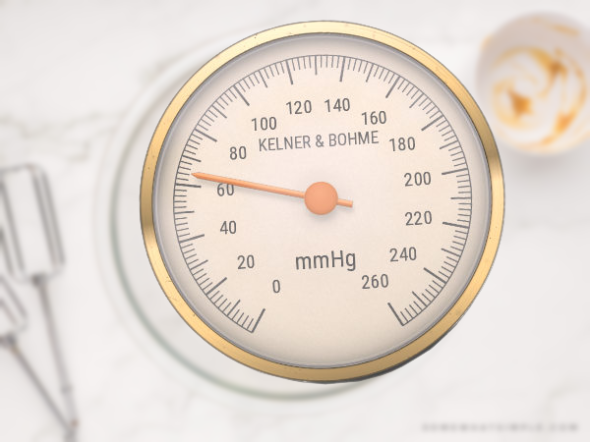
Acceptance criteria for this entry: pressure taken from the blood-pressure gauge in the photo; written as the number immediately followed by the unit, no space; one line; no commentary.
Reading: 64mmHg
